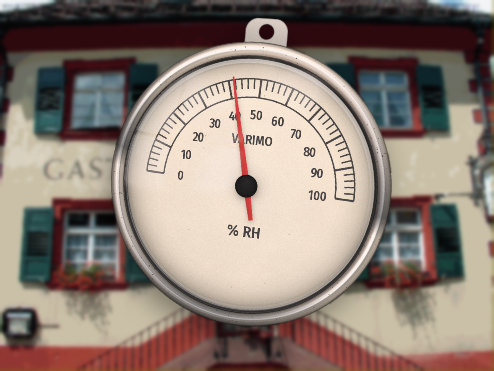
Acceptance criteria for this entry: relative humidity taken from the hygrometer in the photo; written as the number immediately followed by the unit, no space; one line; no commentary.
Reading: 42%
